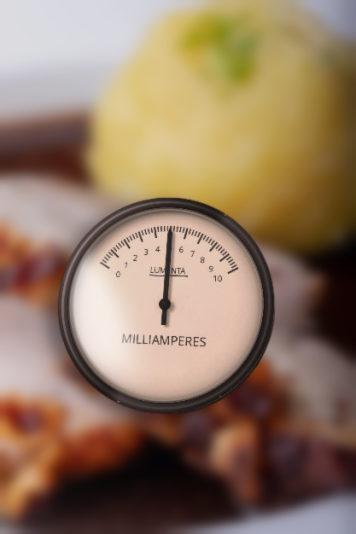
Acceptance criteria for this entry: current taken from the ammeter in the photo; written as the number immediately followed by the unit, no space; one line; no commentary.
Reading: 5mA
